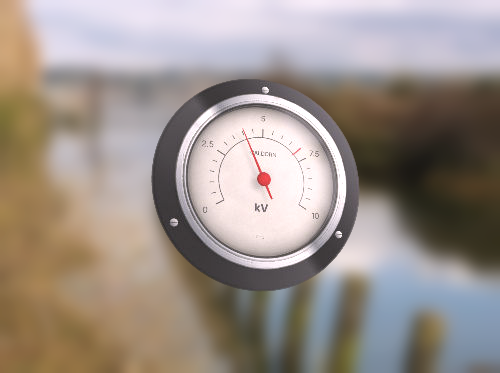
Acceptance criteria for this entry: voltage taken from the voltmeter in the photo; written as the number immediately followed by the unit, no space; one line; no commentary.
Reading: 4kV
